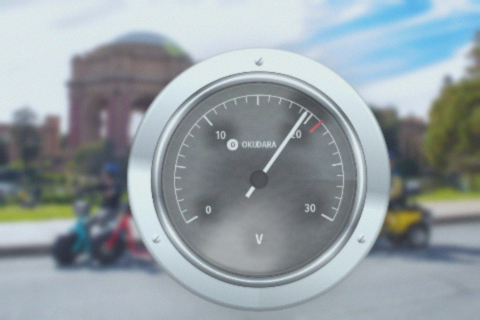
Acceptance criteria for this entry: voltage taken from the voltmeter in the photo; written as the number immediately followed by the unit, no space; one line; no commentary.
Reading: 19.5V
